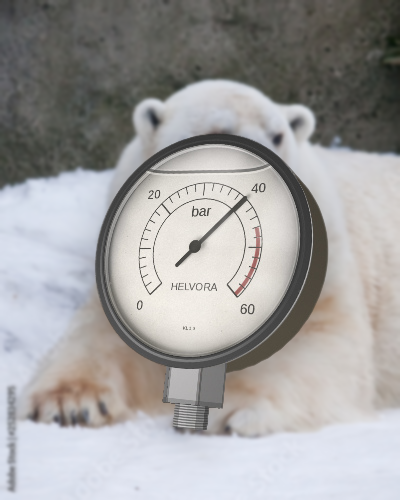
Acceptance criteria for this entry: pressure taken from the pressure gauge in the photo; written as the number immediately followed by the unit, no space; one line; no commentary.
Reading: 40bar
